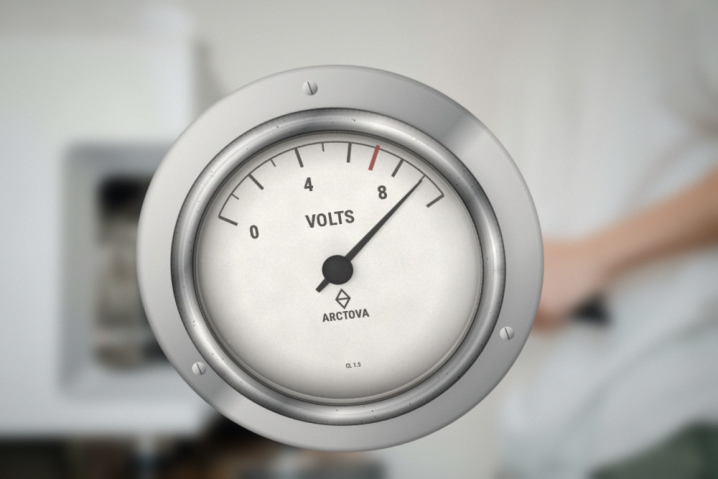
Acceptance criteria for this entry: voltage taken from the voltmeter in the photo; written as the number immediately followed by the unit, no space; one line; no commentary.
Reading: 9V
